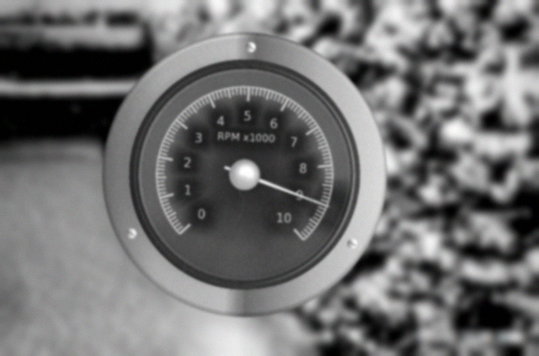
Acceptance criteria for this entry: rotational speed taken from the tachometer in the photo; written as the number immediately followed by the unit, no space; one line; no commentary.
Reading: 9000rpm
